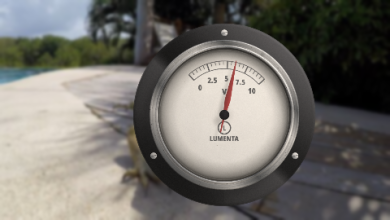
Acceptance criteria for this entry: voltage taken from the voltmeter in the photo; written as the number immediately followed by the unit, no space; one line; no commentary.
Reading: 6V
